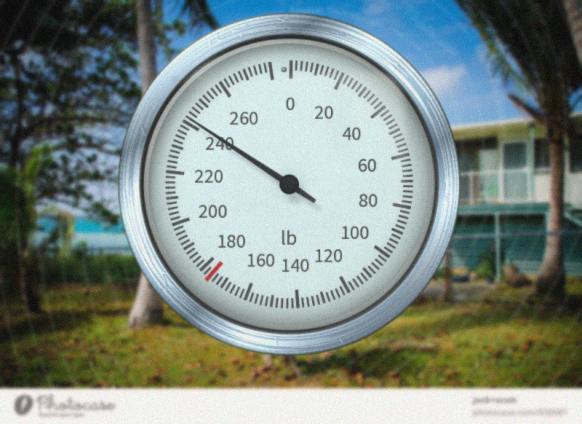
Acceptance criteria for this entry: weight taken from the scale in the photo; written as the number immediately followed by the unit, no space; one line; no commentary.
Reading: 242lb
